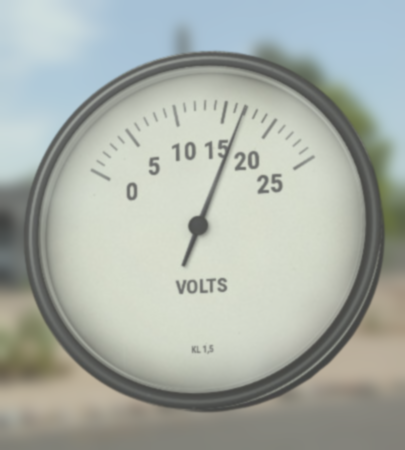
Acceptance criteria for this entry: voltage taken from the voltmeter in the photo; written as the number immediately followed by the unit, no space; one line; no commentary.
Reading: 17V
